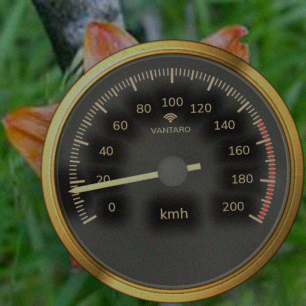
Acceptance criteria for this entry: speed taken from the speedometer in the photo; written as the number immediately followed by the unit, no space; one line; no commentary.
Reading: 16km/h
